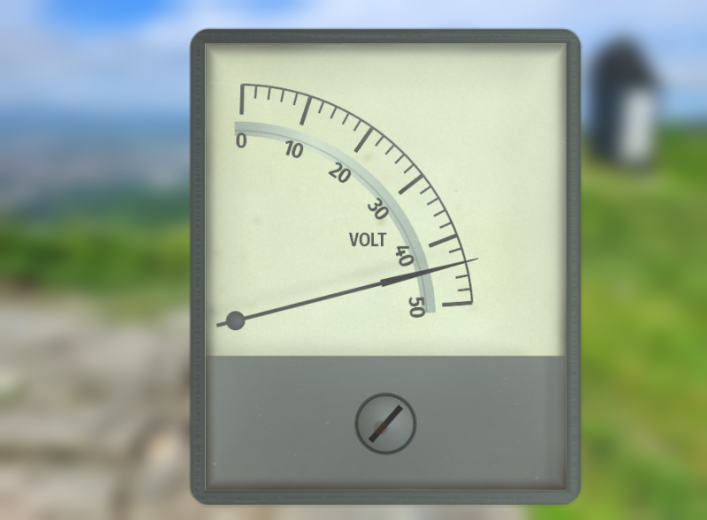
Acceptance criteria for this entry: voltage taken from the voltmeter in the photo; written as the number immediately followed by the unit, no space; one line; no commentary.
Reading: 44V
